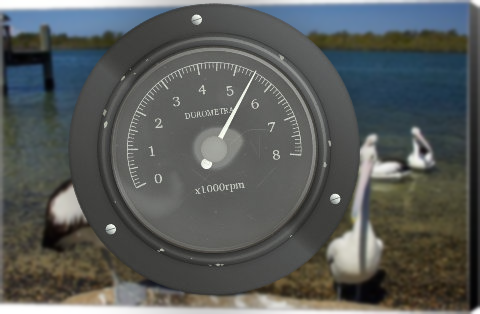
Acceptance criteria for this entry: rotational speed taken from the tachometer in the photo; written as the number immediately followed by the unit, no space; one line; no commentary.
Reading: 5500rpm
